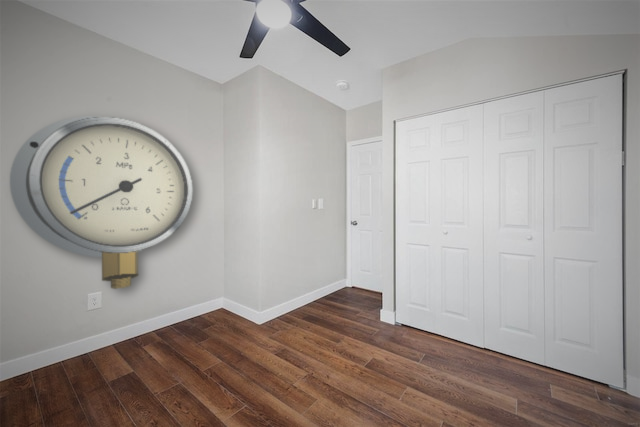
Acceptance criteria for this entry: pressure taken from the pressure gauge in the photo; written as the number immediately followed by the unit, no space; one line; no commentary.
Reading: 0.2MPa
